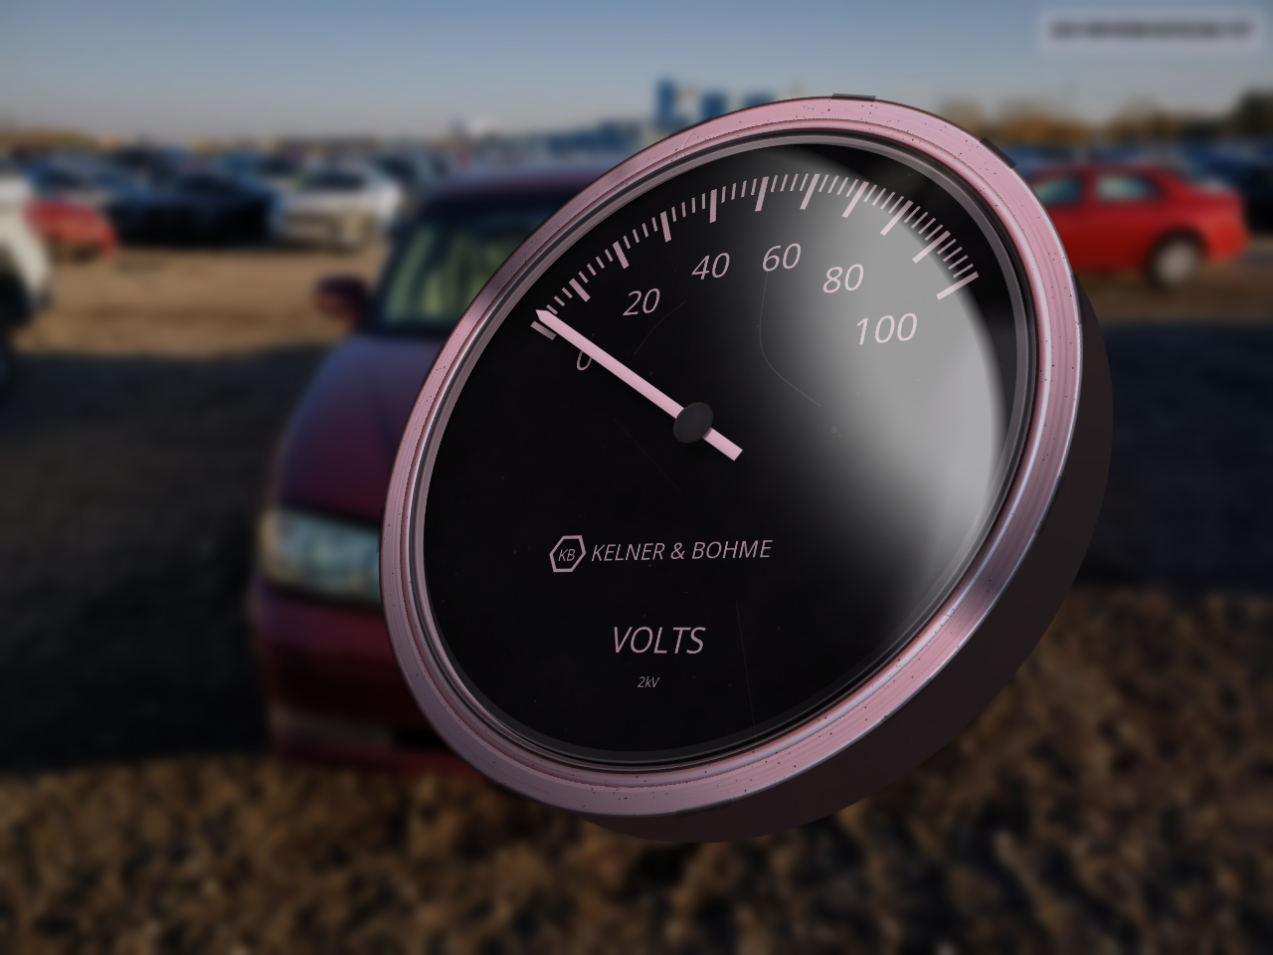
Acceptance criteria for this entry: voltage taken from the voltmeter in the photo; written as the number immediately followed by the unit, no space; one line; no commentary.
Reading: 2V
